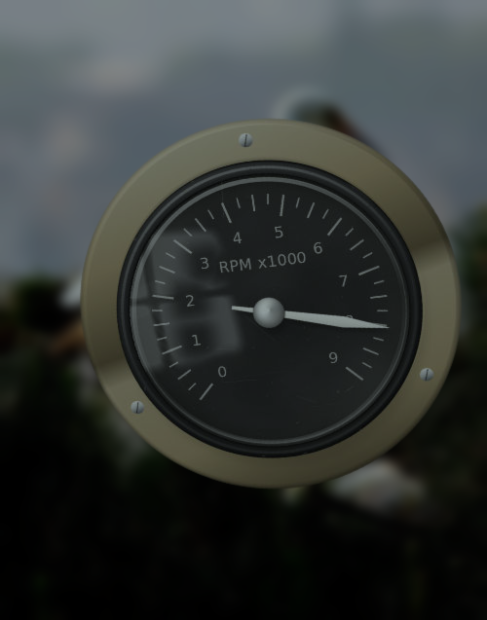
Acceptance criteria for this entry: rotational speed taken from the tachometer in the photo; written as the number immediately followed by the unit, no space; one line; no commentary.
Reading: 8000rpm
